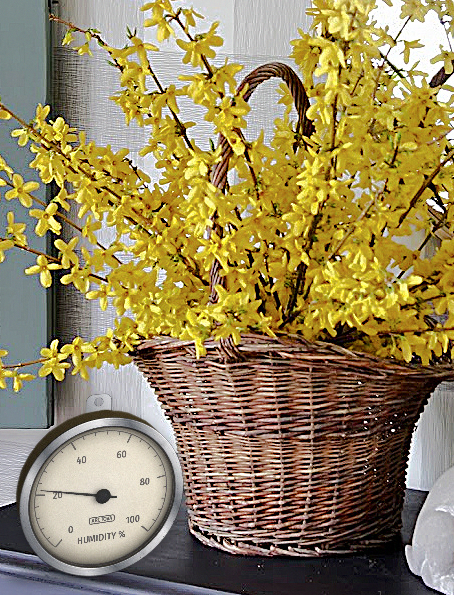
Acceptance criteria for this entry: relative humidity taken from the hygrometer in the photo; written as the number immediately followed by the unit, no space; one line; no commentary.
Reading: 22%
